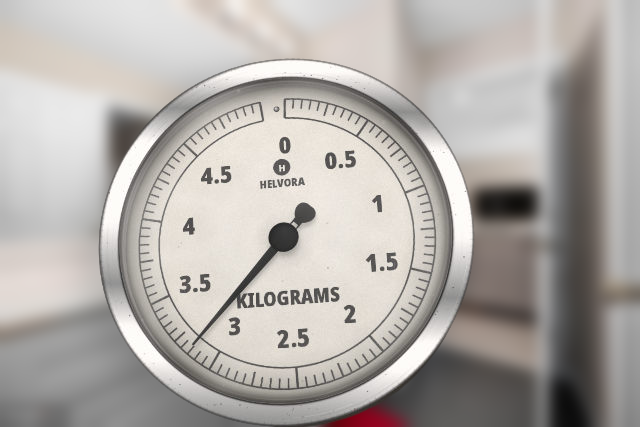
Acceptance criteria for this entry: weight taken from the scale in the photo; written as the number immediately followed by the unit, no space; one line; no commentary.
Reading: 3.15kg
